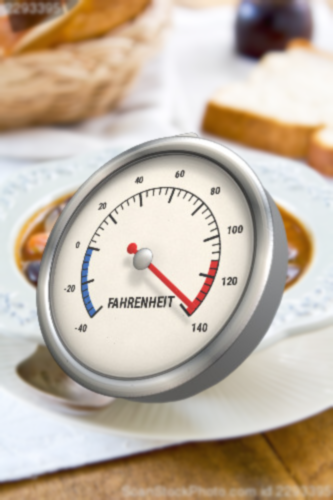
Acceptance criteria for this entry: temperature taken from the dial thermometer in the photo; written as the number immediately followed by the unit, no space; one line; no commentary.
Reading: 136°F
